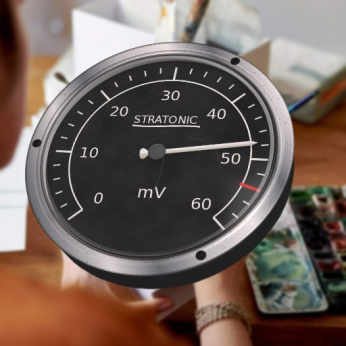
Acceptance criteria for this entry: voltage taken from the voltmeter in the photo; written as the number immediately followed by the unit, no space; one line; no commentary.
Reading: 48mV
